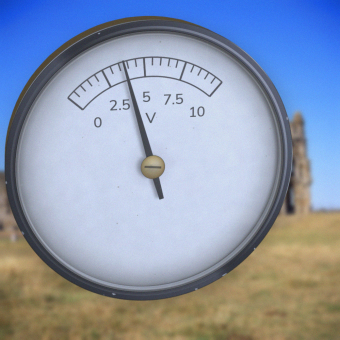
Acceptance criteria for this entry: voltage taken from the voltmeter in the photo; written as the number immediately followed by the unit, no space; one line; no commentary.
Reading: 3.75V
